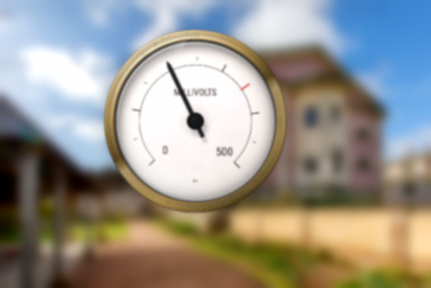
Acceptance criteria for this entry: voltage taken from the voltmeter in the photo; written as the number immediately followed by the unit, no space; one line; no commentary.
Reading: 200mV
